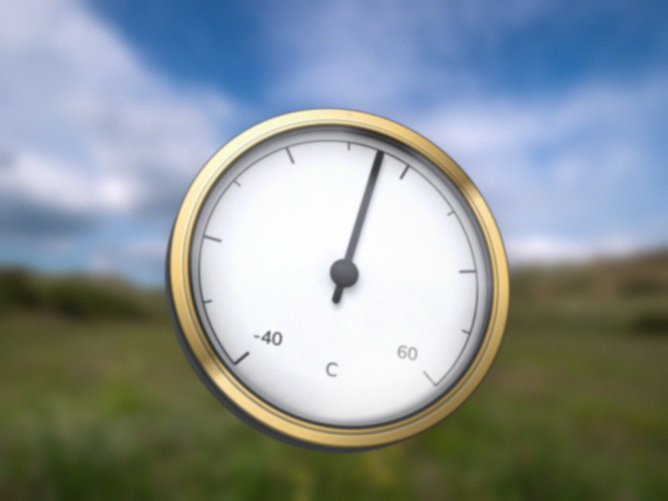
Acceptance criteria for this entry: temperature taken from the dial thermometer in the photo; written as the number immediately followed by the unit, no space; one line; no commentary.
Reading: 15°C
